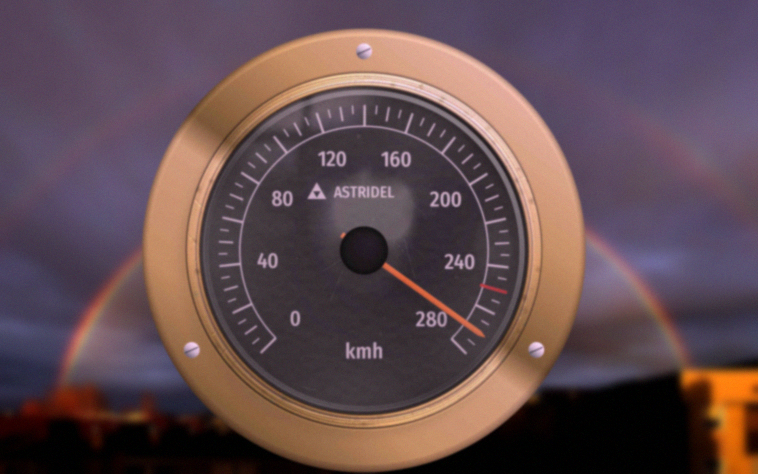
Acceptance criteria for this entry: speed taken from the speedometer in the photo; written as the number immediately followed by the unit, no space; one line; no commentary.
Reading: 270km/h
